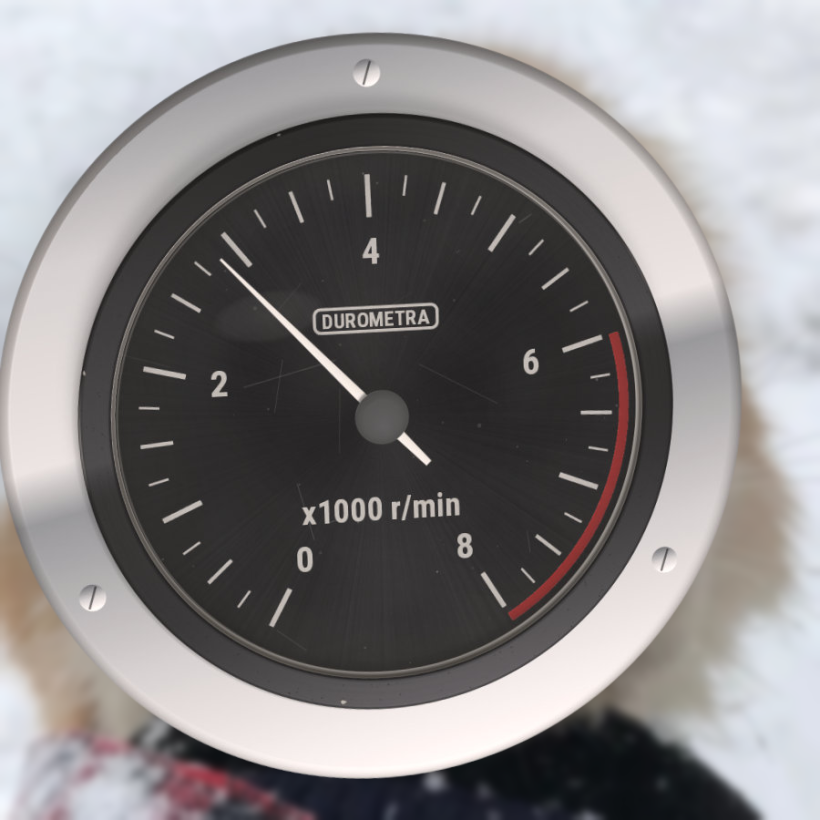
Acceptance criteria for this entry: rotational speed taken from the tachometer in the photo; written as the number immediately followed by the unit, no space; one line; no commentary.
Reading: 2875rpm
